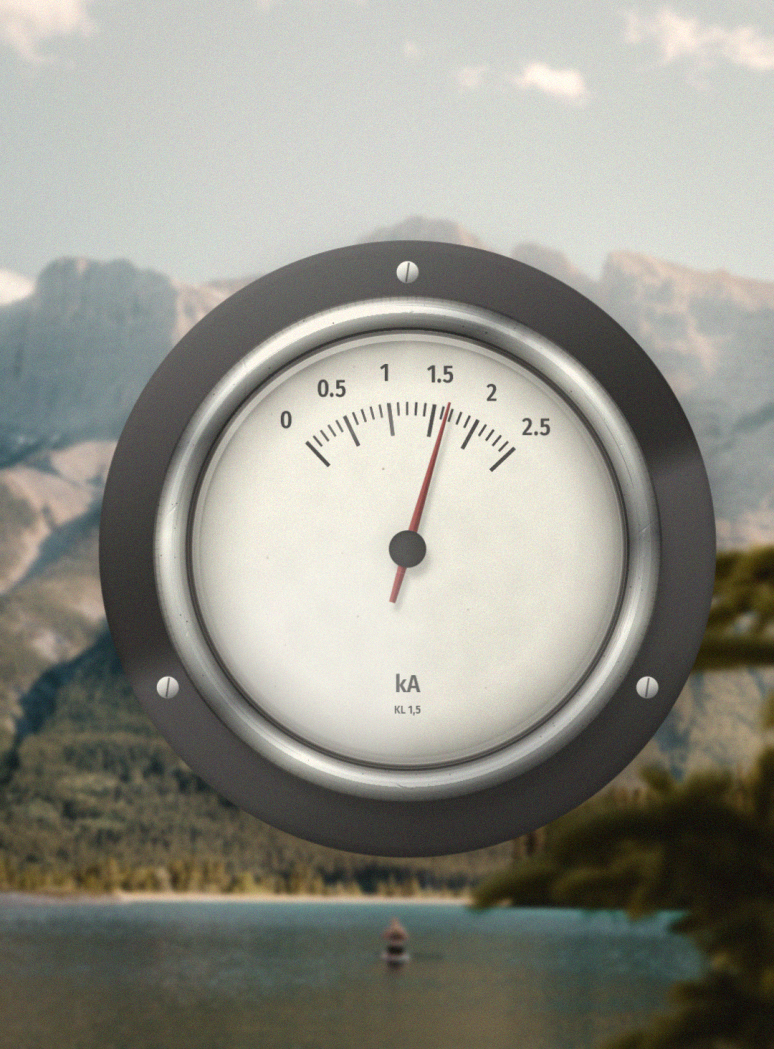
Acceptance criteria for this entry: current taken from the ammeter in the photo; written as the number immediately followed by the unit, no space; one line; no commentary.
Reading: 1.65kA
